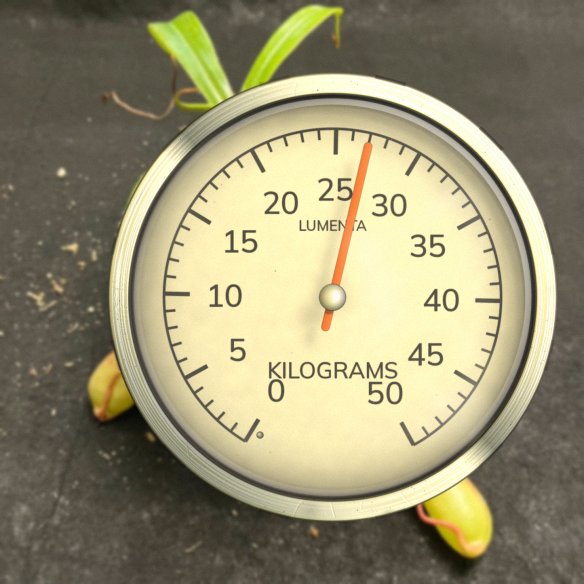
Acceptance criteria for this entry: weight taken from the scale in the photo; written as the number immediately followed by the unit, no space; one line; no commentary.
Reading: 27kg
